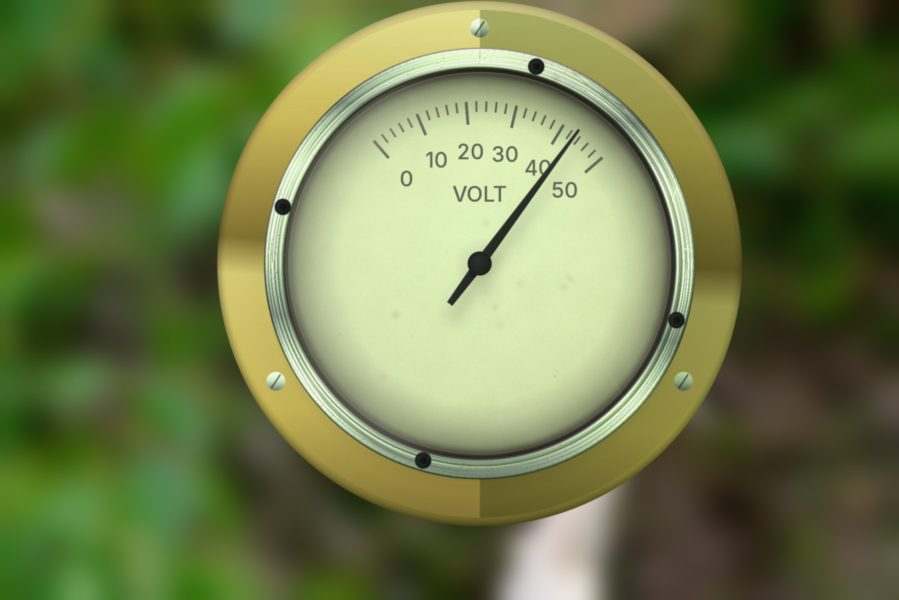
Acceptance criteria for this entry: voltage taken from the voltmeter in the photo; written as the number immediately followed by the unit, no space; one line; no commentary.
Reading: 43V
